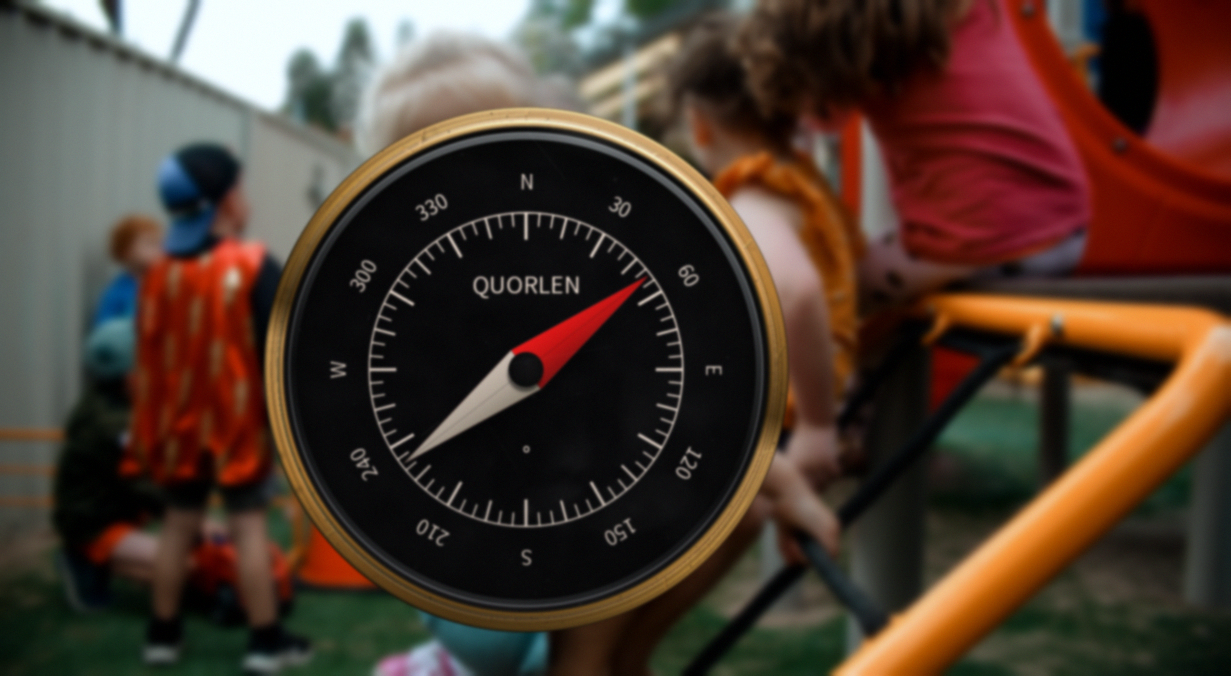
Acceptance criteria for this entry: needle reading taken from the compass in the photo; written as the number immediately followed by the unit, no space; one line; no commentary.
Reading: 52.5°
